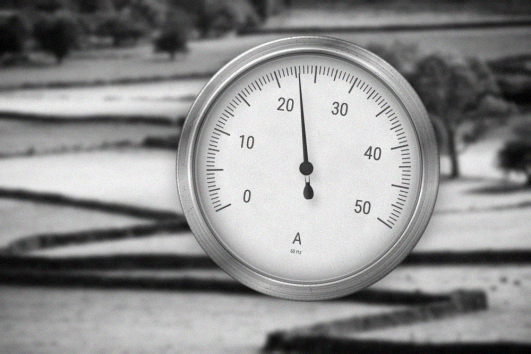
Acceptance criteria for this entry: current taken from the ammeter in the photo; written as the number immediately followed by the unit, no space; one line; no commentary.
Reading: 23A
